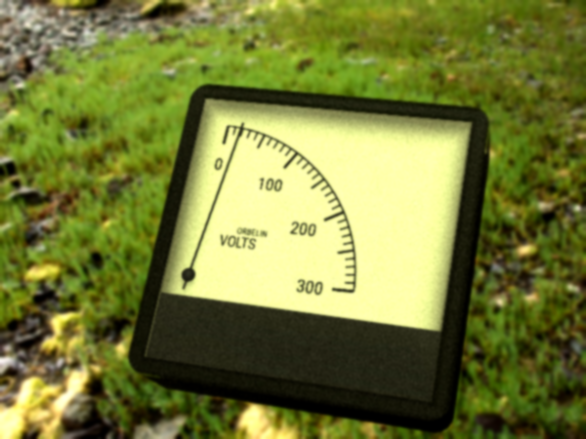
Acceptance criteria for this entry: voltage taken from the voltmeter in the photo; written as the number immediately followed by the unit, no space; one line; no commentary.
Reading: 20V
